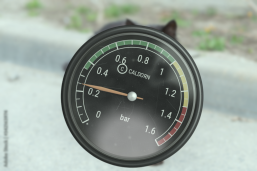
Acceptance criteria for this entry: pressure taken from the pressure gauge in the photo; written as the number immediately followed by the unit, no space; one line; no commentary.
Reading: 0.25bar
